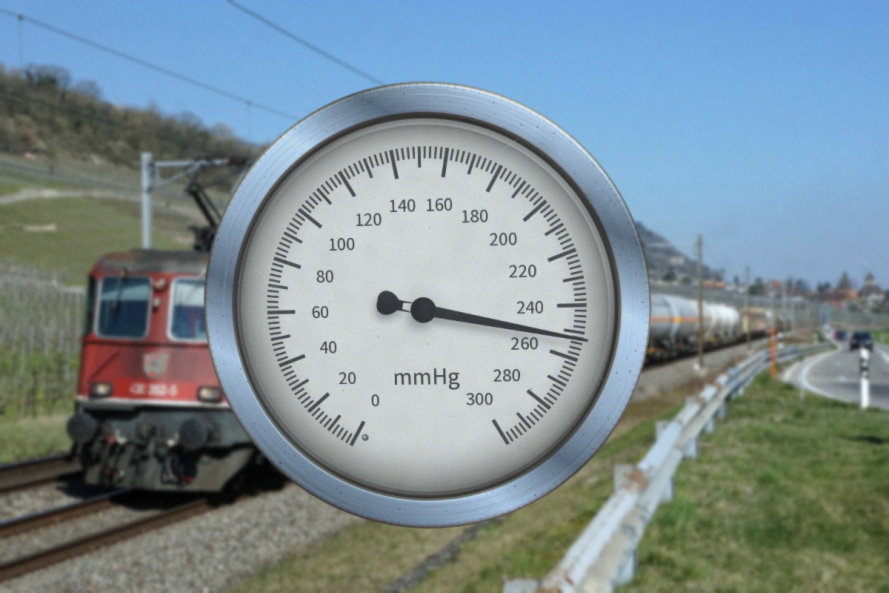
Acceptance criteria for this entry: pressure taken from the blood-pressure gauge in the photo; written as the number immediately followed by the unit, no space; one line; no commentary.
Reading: 252mmHg
